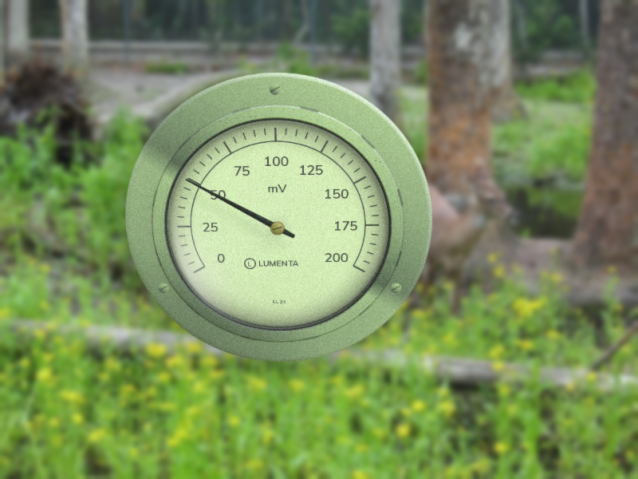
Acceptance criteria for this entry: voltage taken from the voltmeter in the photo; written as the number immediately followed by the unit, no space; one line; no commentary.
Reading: 50mV
